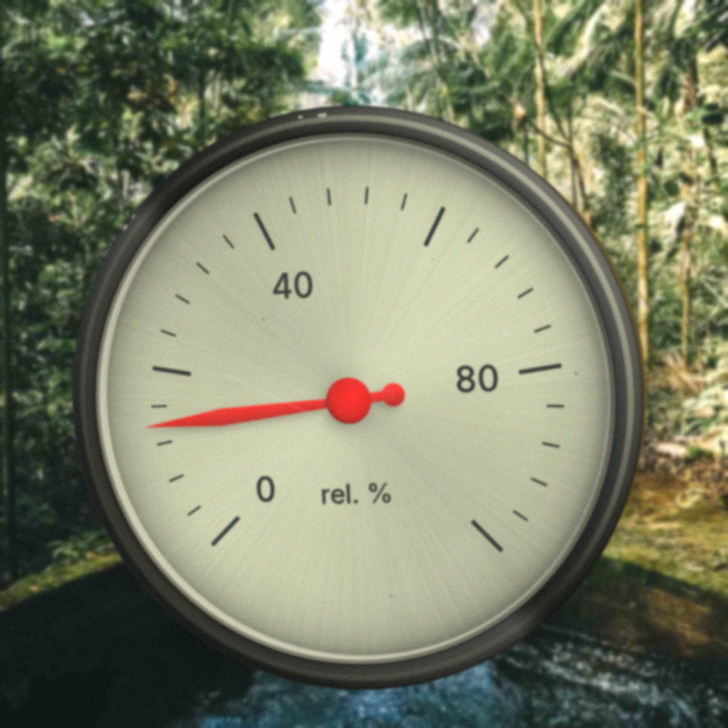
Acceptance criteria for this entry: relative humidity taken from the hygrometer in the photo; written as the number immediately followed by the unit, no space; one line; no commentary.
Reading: 14%
